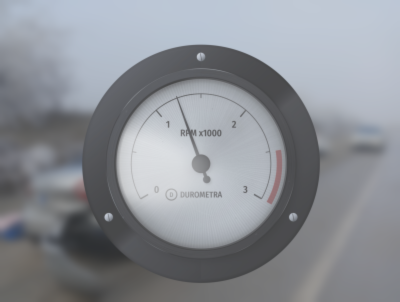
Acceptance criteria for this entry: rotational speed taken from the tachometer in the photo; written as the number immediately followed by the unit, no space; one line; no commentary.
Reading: 1250rpm
